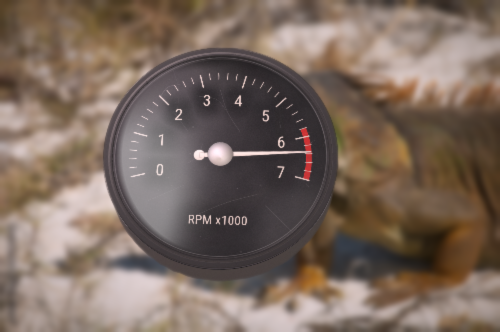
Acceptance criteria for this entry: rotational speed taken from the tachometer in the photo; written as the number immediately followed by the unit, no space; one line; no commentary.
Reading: 6400rpm
